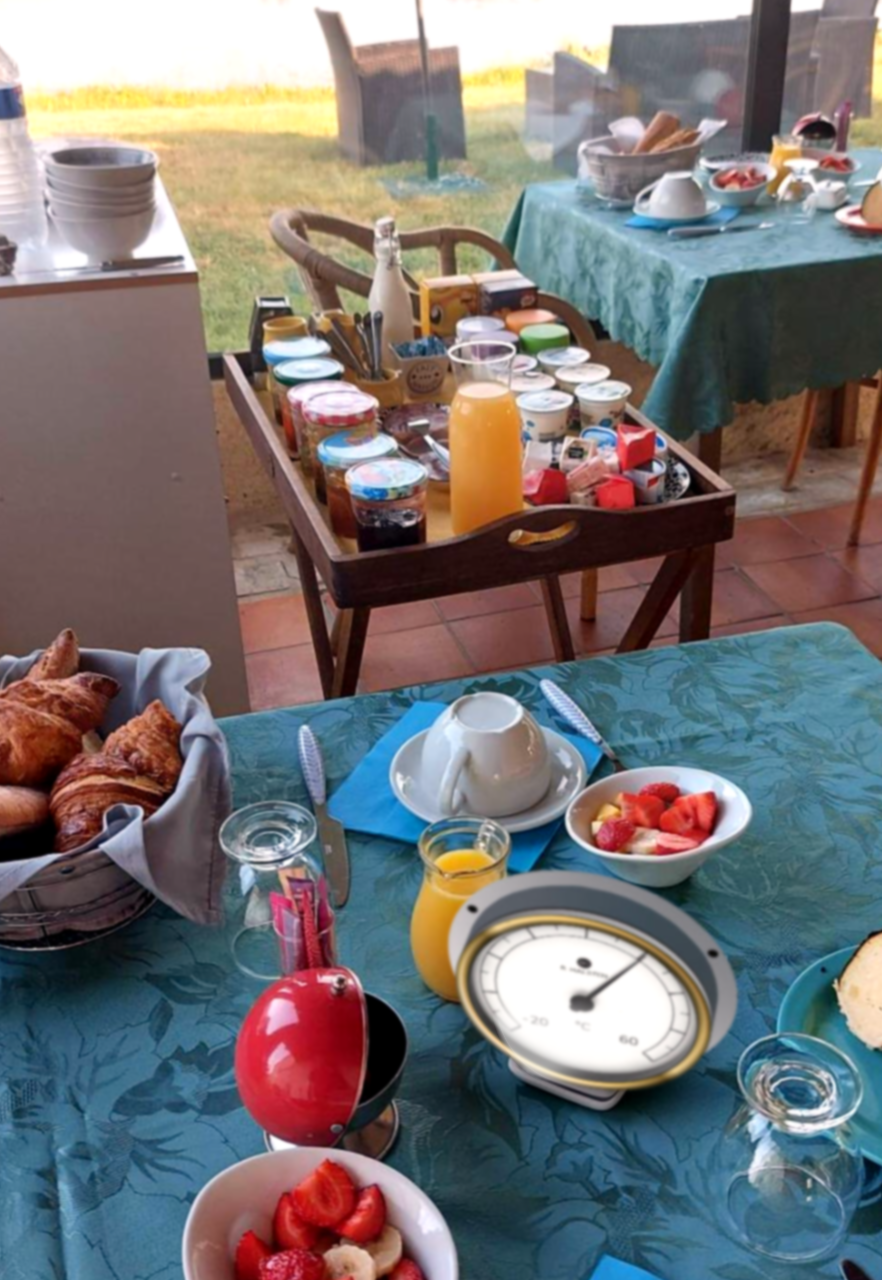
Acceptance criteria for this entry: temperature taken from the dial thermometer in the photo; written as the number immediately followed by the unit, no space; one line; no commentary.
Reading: 30°C
